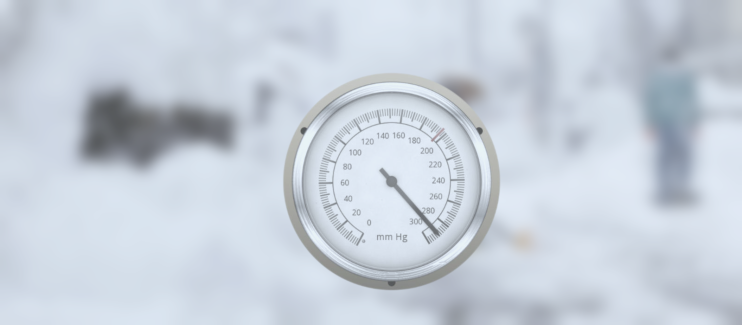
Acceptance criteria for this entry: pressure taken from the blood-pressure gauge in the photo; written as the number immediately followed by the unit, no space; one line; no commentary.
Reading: 290mmHg
